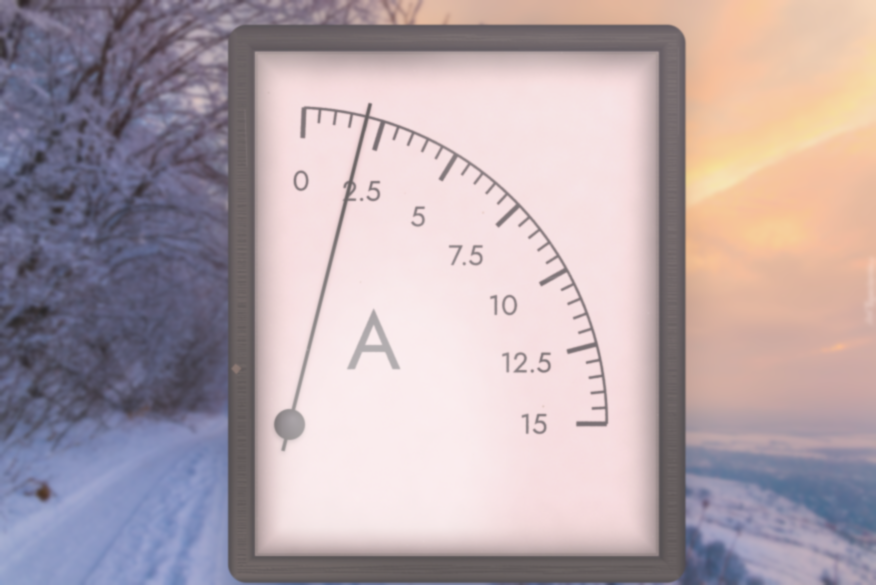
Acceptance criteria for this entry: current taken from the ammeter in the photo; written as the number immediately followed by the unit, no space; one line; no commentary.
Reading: 2A
